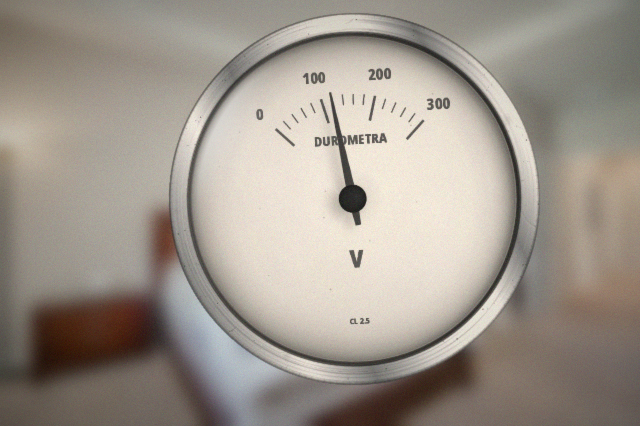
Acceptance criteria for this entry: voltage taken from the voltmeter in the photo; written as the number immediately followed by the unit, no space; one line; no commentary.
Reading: 120V
